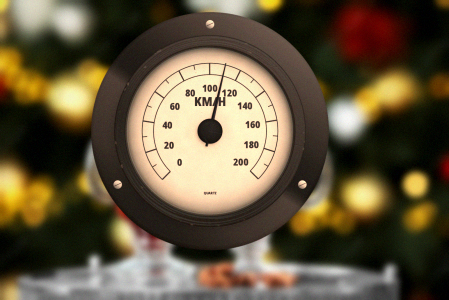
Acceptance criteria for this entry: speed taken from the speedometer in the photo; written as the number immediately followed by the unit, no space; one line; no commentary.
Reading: 110km/h
